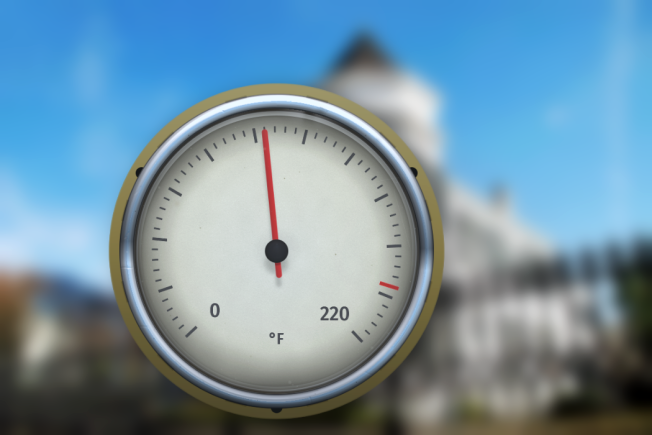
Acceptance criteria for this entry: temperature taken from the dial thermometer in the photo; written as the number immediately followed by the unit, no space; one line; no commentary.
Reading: 104°F
